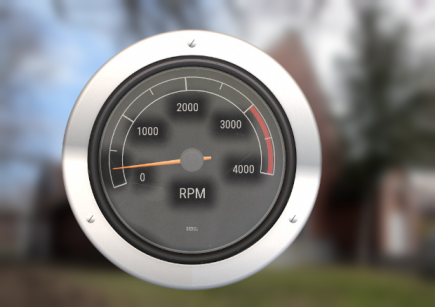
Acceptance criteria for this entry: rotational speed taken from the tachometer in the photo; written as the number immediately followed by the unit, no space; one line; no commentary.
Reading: 250rpm
